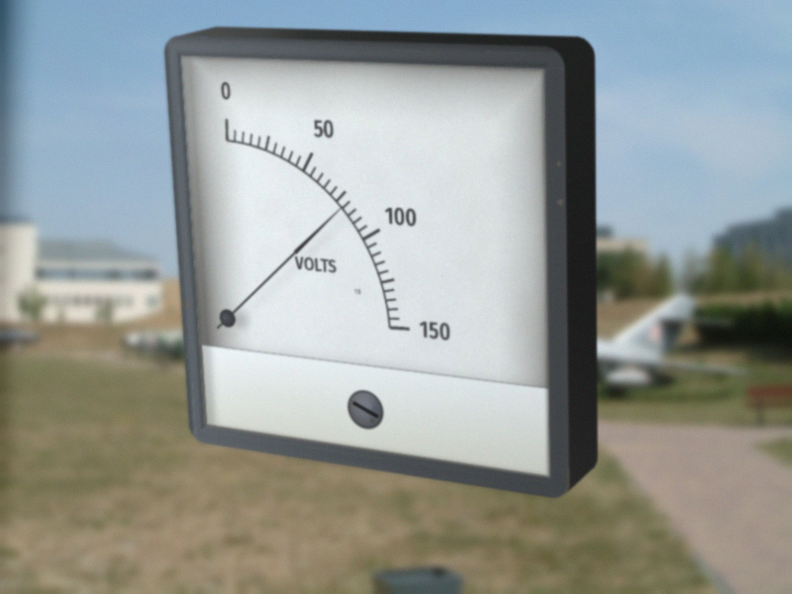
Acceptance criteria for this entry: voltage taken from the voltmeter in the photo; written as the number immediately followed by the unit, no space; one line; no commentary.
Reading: 80V
